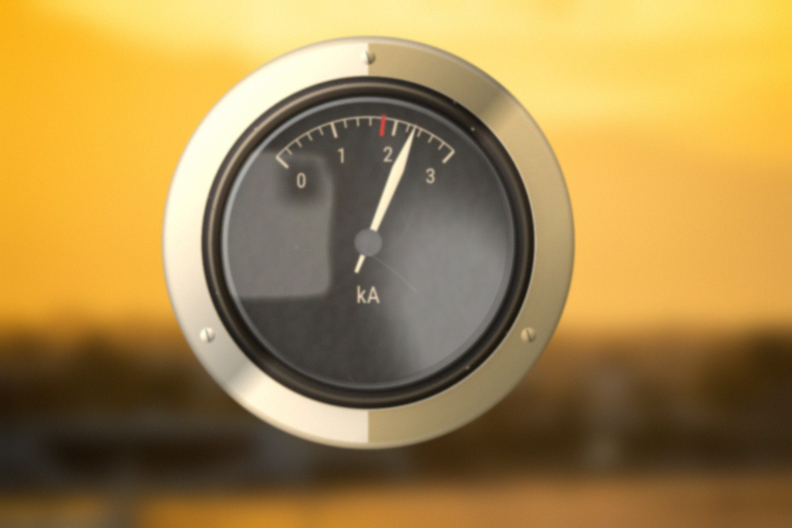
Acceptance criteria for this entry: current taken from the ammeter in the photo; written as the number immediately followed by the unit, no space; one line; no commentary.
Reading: 2.3kA
